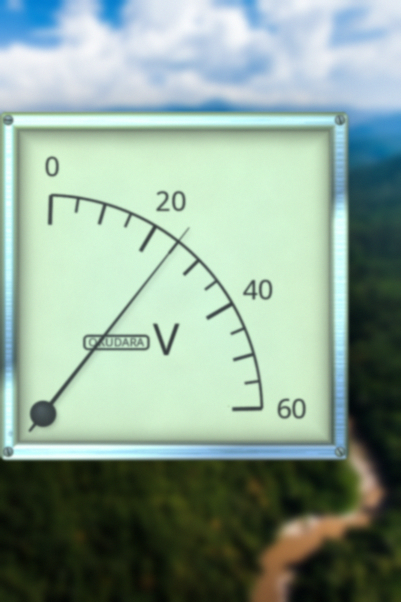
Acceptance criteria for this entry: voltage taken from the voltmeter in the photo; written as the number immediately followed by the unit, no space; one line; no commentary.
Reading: 25V
